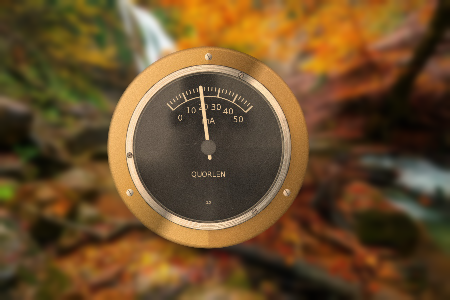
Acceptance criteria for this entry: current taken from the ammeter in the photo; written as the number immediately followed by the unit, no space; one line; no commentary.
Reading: 20mA
